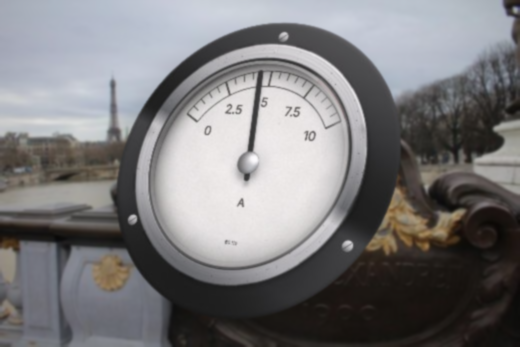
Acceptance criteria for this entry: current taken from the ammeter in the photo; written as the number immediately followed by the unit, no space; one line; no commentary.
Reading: 4.5A
